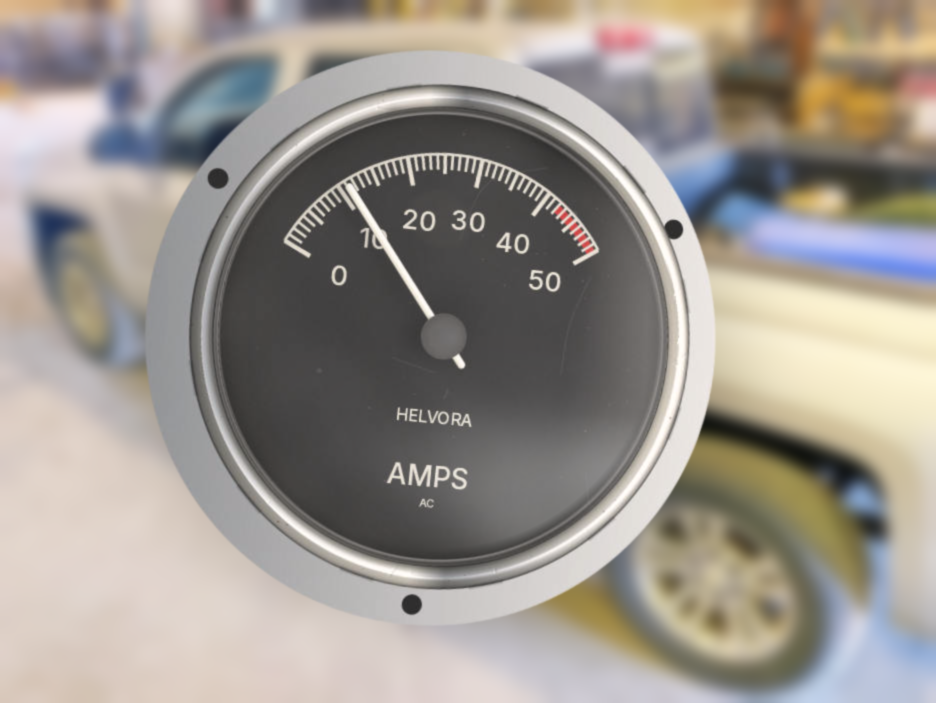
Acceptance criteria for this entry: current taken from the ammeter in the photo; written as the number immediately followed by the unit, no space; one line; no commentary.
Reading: 11A
